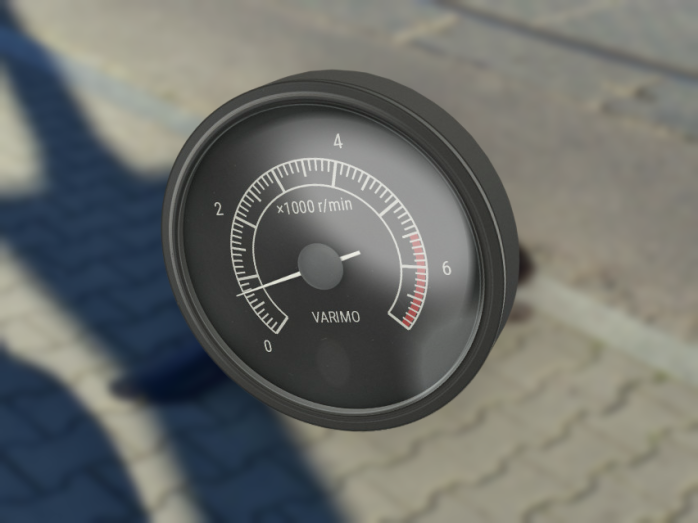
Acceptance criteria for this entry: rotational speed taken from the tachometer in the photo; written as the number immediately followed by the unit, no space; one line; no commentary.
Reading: 800rpm
